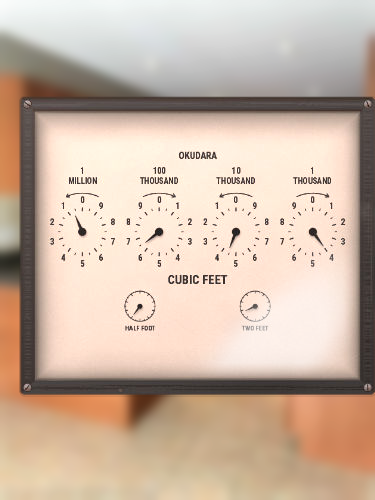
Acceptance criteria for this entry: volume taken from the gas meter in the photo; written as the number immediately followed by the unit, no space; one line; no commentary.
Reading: 64400ft³
